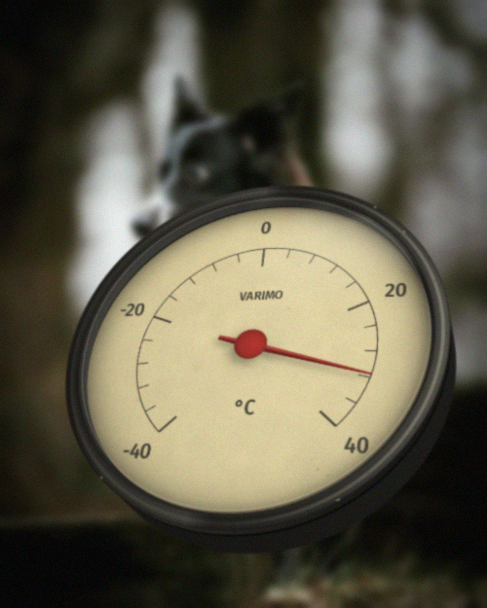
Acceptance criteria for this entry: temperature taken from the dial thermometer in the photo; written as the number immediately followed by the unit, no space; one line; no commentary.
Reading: 32°C
